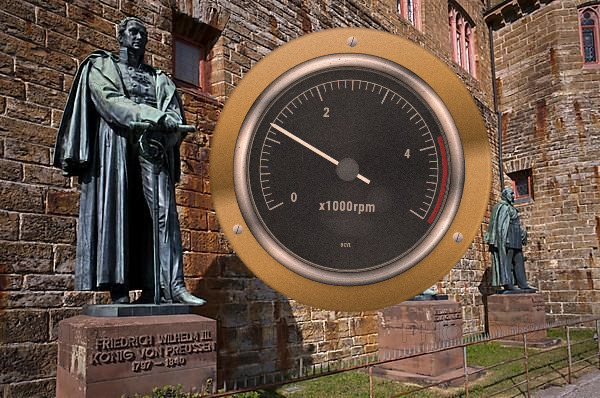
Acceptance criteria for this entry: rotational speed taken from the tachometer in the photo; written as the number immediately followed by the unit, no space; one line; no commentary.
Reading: 1200rpm
